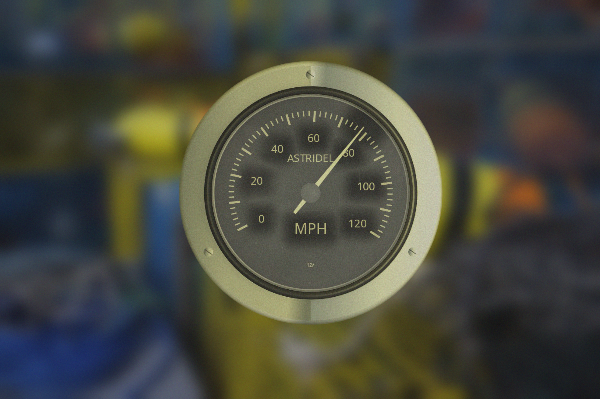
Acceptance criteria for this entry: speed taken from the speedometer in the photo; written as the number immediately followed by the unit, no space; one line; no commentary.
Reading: 78mph
